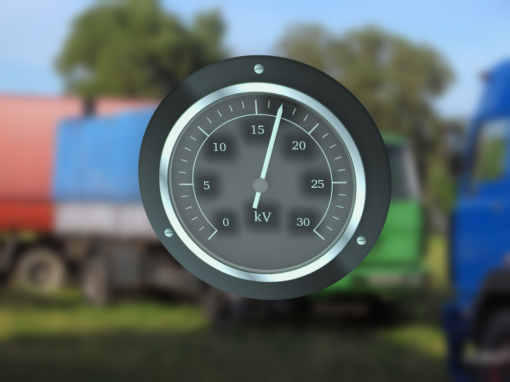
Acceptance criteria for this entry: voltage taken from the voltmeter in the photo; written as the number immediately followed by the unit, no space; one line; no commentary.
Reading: 17kV
